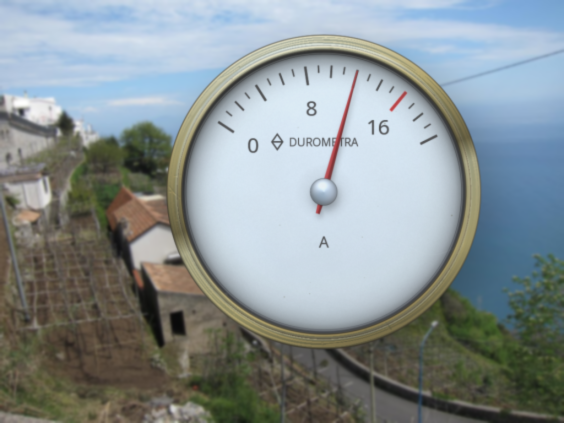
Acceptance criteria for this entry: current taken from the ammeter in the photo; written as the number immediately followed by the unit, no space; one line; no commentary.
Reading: 12A
